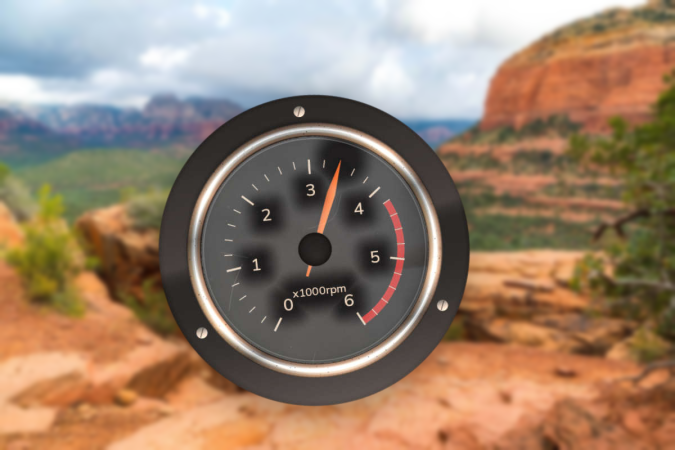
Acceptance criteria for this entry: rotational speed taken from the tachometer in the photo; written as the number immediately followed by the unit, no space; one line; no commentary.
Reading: 3400rpm
